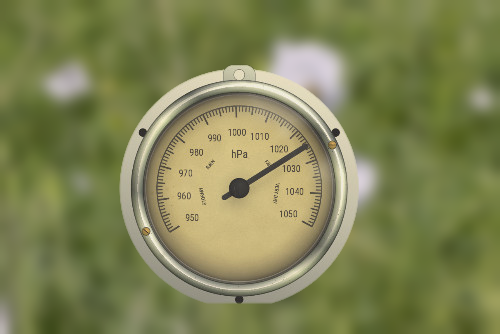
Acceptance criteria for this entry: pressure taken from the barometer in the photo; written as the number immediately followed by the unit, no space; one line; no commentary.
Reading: 1025hPa
